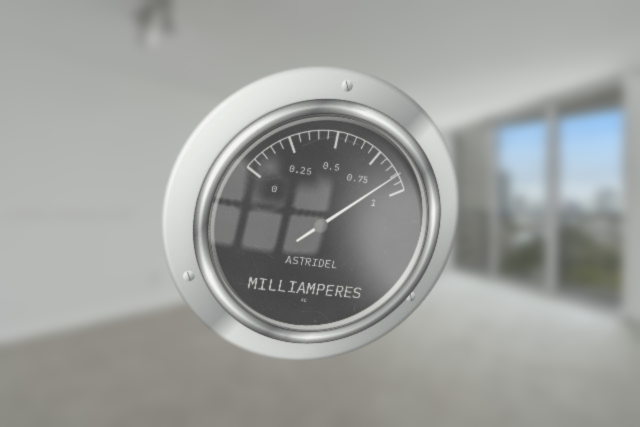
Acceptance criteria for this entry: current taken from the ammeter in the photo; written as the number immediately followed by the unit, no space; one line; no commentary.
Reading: 0.9mA
